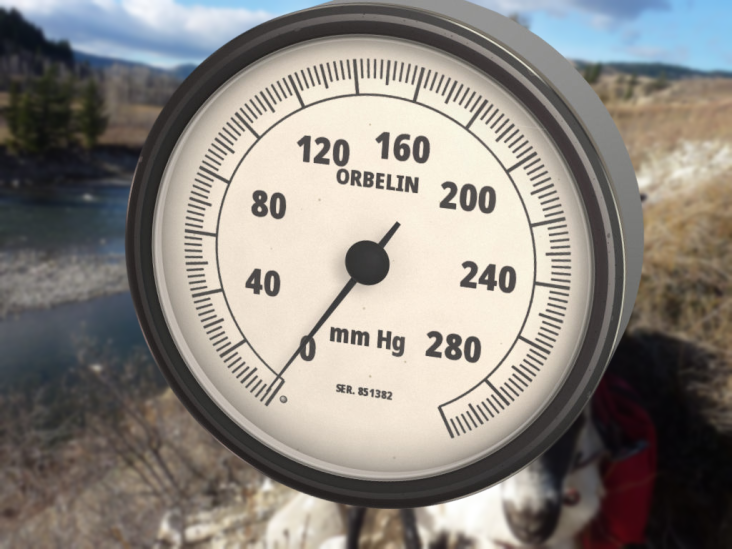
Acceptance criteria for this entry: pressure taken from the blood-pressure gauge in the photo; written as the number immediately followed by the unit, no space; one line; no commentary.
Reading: 2mmHg
